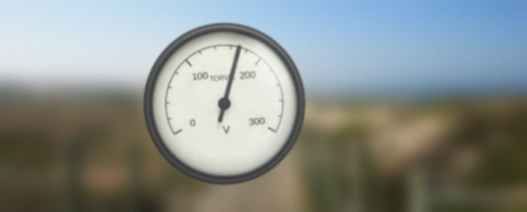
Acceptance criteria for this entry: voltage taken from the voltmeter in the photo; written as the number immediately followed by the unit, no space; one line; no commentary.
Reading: 170V
